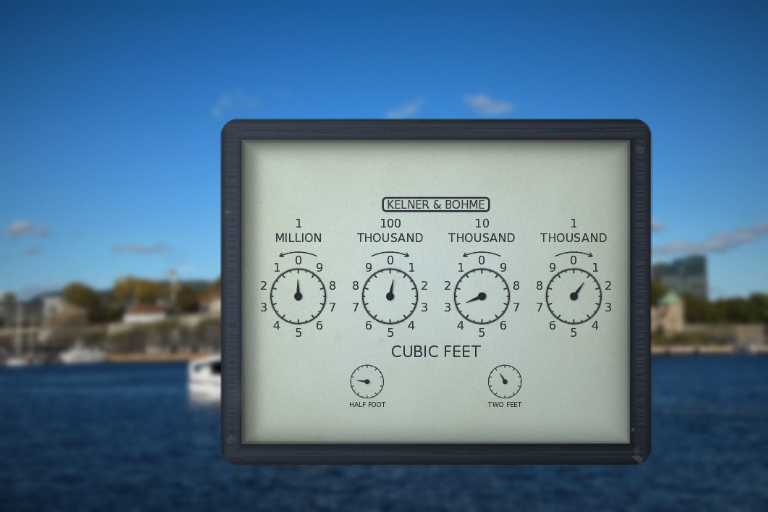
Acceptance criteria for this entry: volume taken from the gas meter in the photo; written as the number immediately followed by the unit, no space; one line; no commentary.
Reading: 3100ft³
